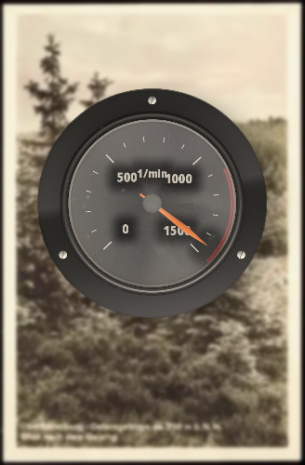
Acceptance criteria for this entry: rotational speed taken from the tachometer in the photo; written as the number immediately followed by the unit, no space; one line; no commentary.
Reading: 1450rpm
